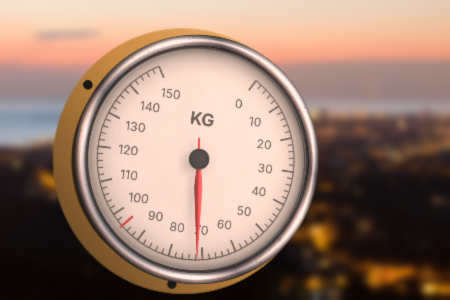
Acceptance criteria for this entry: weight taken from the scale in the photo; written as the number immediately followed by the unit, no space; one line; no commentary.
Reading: 72kg
